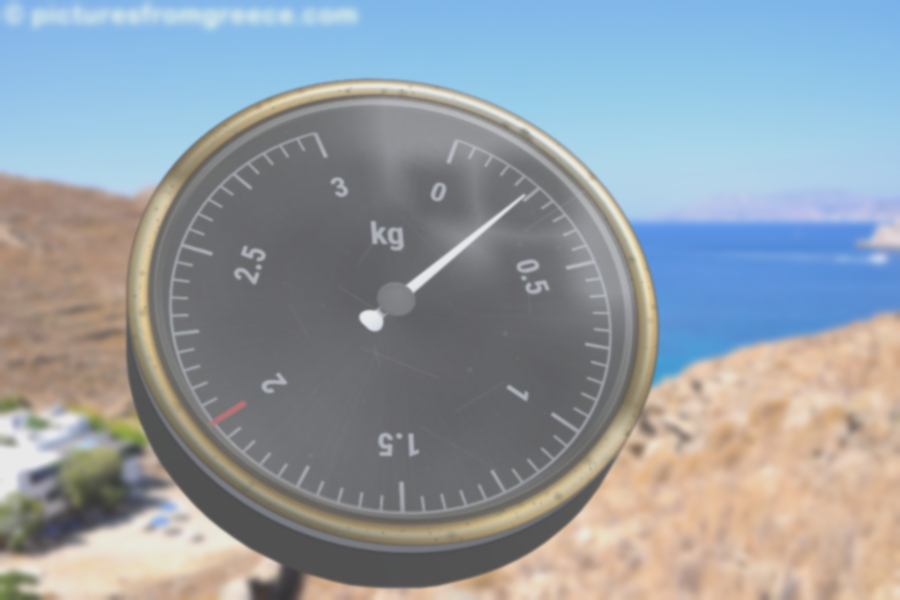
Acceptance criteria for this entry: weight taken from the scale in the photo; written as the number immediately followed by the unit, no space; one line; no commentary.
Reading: 0.25kg
